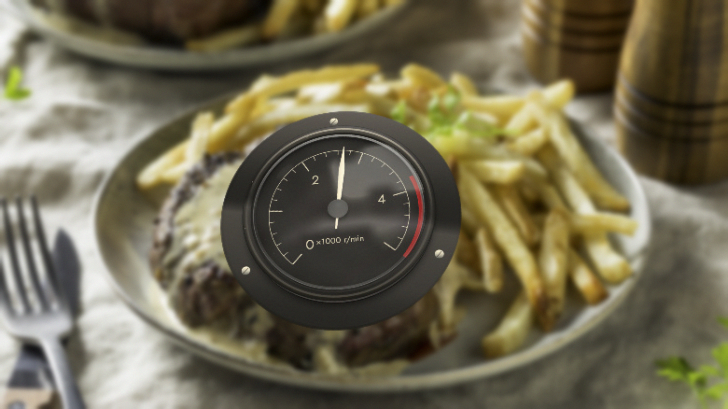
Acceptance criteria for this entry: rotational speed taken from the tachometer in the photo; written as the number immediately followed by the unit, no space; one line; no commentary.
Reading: 2700rpm
